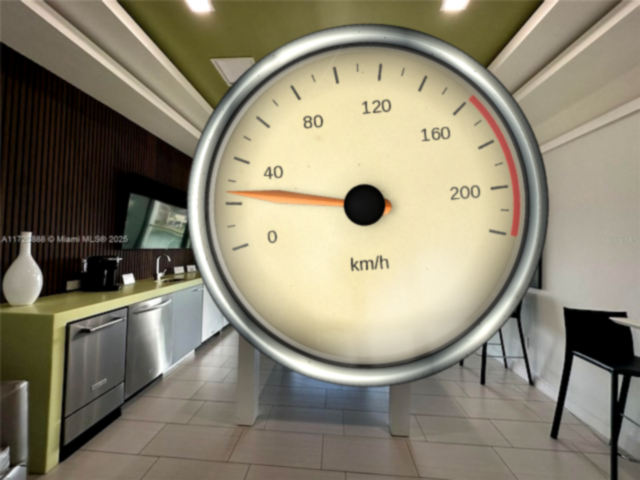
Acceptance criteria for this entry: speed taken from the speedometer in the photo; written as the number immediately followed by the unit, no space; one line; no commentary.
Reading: 25km/h
